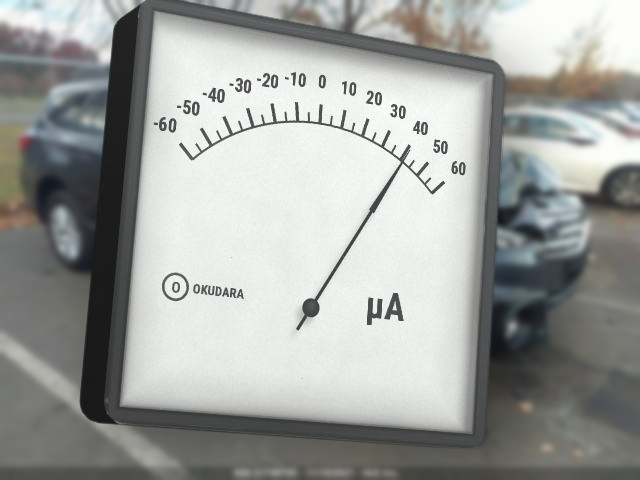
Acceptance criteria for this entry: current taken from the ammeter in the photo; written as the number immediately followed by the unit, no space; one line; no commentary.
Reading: 40µA
